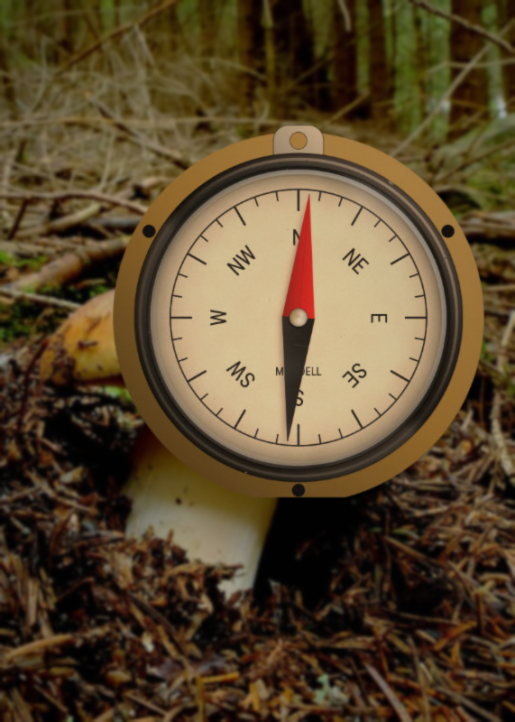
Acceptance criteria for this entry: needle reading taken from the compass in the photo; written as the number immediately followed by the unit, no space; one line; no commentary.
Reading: 5°
